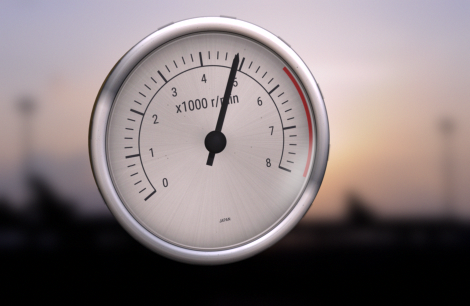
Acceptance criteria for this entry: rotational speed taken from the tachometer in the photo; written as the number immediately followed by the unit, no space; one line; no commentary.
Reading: 4800rpm
